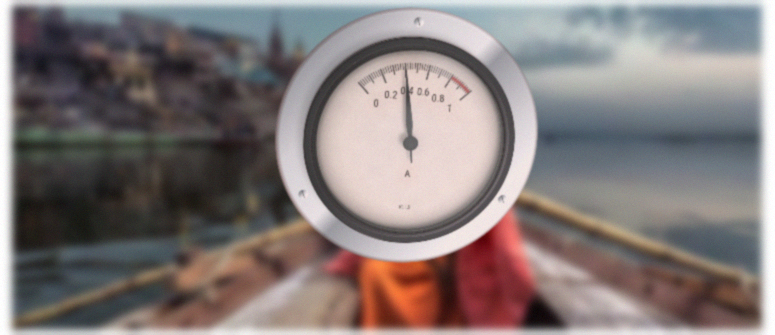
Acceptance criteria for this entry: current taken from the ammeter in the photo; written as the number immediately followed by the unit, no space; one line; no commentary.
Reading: 0.4A
